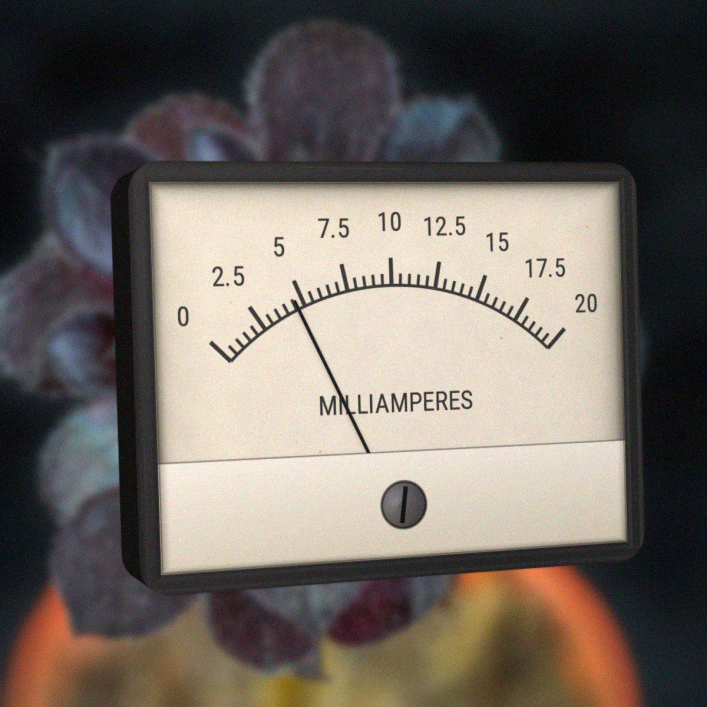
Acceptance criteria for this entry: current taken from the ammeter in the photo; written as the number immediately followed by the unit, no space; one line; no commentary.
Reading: 4.5mA
